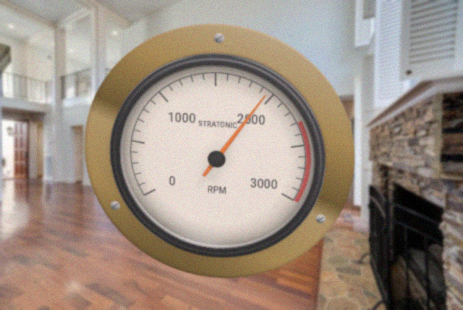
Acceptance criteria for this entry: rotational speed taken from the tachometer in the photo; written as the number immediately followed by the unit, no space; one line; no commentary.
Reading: 1950rpm
